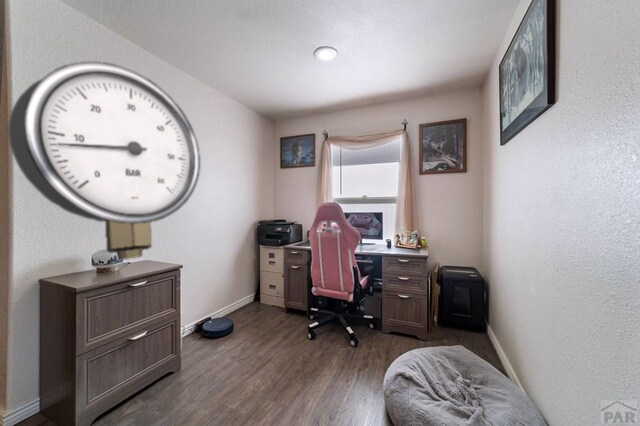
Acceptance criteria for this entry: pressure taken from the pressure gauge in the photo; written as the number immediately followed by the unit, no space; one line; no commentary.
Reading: 8bar
